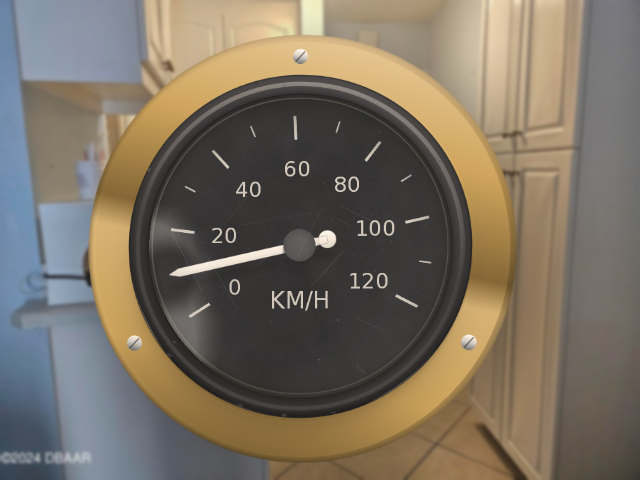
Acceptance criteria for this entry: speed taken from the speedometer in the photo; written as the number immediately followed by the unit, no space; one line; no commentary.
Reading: 10km/h
